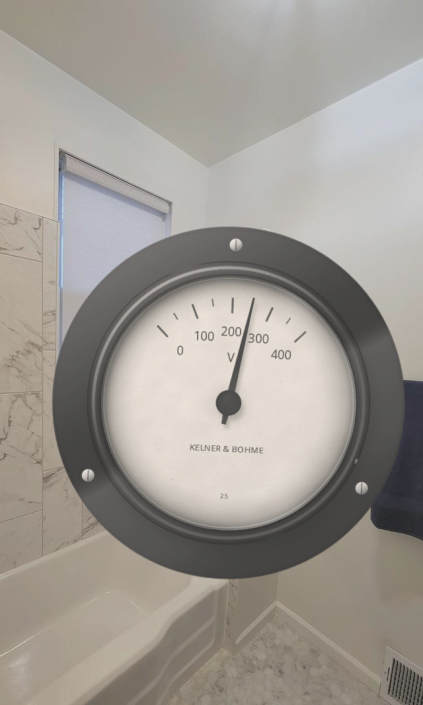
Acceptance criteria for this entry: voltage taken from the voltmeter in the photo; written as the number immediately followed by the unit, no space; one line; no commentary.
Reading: 250V
